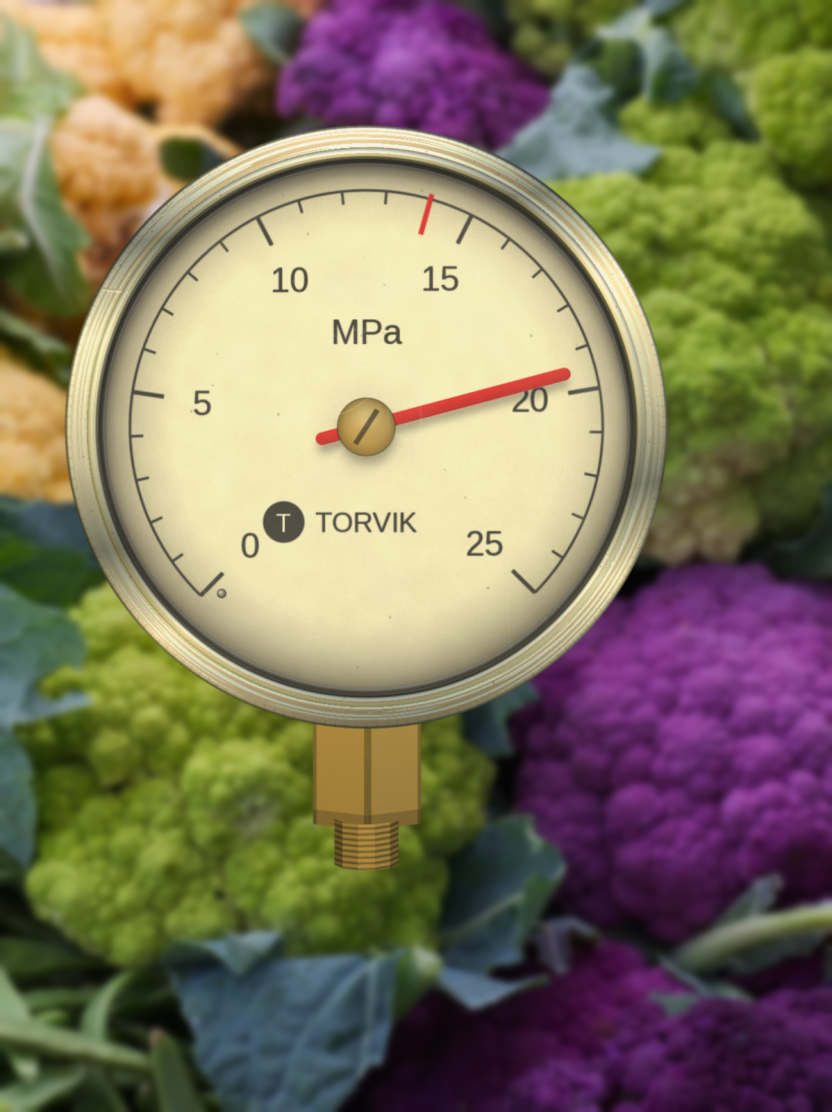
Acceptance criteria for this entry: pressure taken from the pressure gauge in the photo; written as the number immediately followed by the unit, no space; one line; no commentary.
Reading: 19.5MPa
